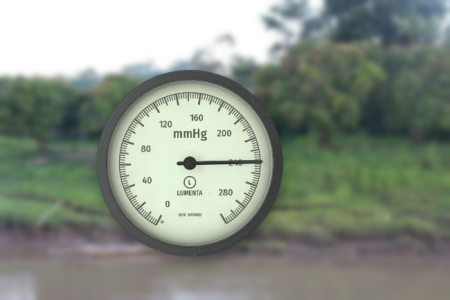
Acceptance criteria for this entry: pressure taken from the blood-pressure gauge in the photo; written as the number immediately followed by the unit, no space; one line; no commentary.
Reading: 240mmHg
